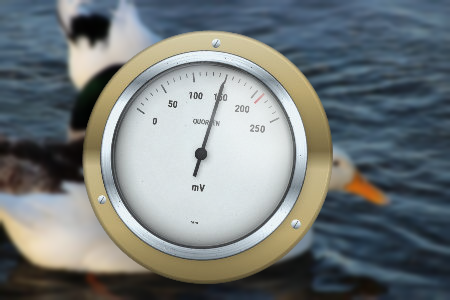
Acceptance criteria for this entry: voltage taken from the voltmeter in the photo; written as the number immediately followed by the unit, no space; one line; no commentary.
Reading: 150mV
